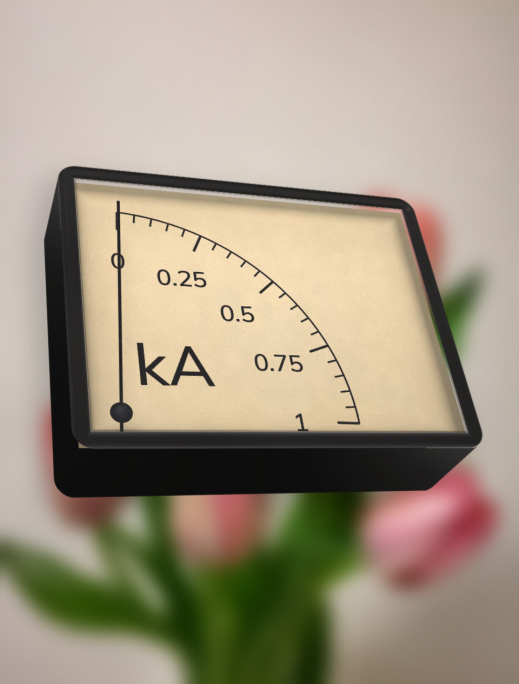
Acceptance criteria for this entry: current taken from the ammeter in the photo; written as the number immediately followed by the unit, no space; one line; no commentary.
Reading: 0kA
